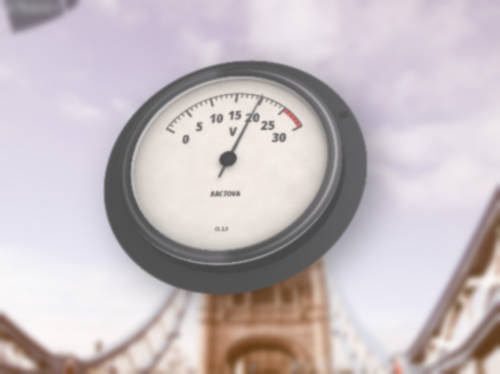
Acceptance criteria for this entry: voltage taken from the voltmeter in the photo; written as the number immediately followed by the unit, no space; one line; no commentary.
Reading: 20V
